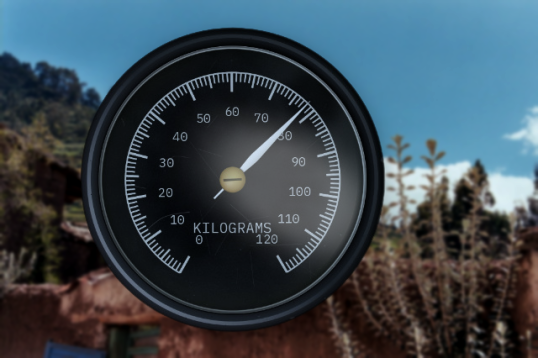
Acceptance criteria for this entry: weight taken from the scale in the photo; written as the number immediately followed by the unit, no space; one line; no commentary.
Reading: 78kg
